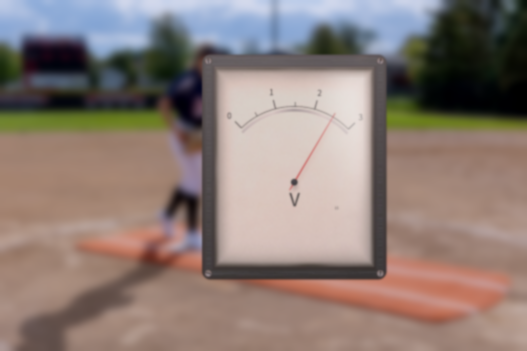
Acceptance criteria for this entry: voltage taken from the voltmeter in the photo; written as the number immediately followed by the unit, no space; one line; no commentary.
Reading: 2.5V
